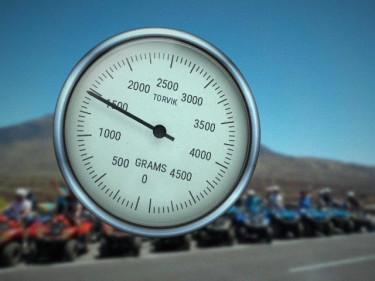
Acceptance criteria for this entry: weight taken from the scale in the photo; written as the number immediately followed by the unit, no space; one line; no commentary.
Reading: 1450g
